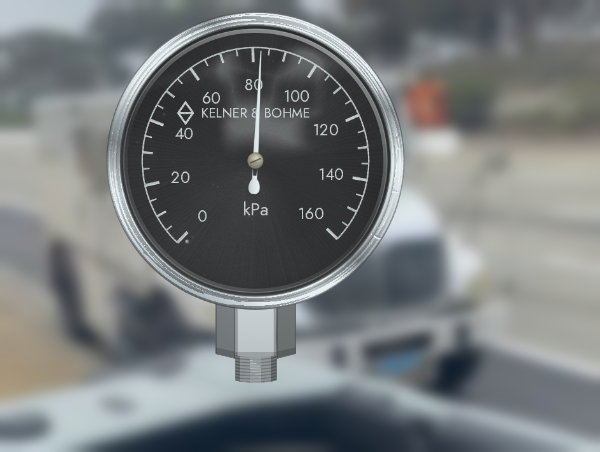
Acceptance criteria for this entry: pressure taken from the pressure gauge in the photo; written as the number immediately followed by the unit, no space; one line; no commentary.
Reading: 82.5kPa
